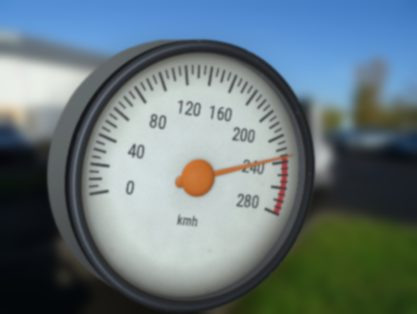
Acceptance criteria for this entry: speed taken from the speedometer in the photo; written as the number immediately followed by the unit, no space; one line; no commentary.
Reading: 235km/h
